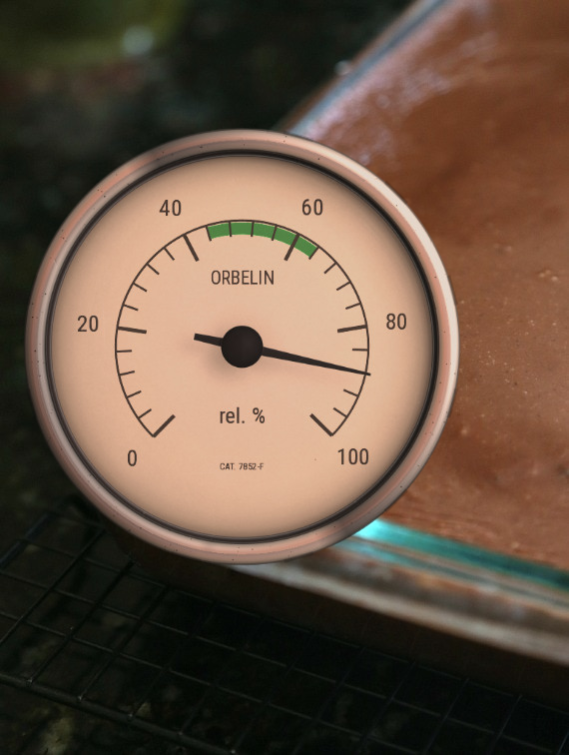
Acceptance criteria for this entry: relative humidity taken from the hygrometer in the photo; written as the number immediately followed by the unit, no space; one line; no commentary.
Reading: 88%
